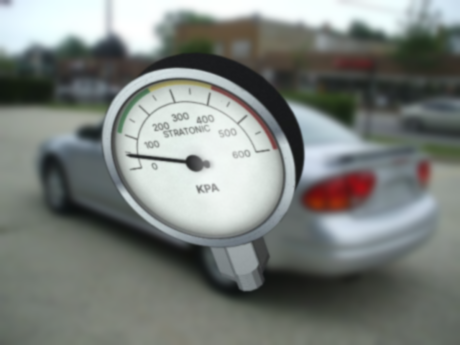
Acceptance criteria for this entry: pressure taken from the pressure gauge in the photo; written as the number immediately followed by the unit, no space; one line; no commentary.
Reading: 50kPa
